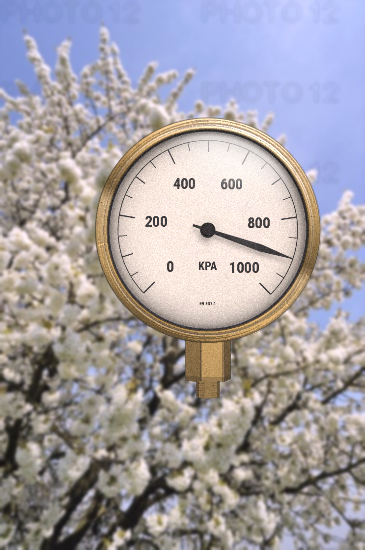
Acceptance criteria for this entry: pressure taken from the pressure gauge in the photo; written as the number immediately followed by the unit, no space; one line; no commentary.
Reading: 900kPa
